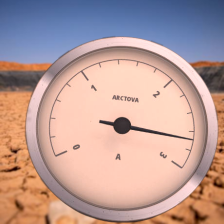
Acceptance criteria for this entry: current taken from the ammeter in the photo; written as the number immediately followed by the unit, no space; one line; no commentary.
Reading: 2.7A
